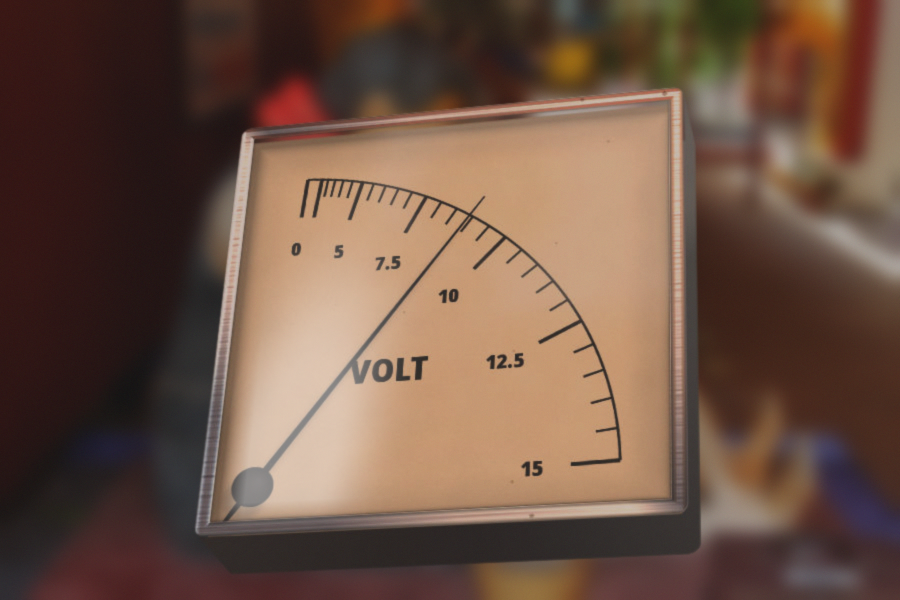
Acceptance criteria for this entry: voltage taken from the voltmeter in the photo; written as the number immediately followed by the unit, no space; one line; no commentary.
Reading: 9V
